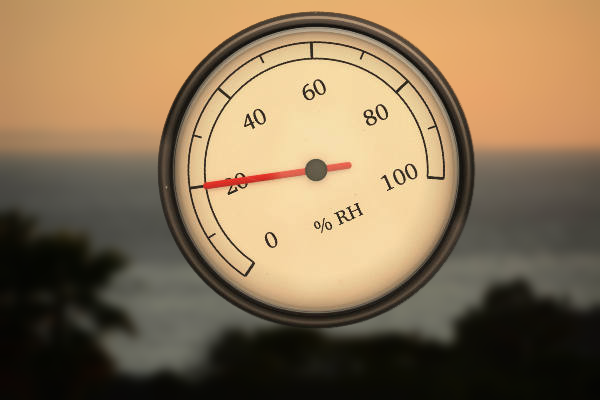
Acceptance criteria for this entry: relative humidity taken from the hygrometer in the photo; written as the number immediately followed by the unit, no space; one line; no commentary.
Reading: 20%
